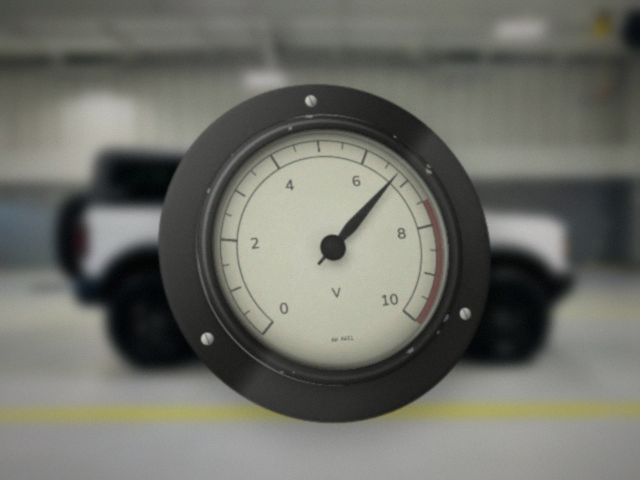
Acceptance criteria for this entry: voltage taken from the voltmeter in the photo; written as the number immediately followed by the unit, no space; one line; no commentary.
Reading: 6.75V
